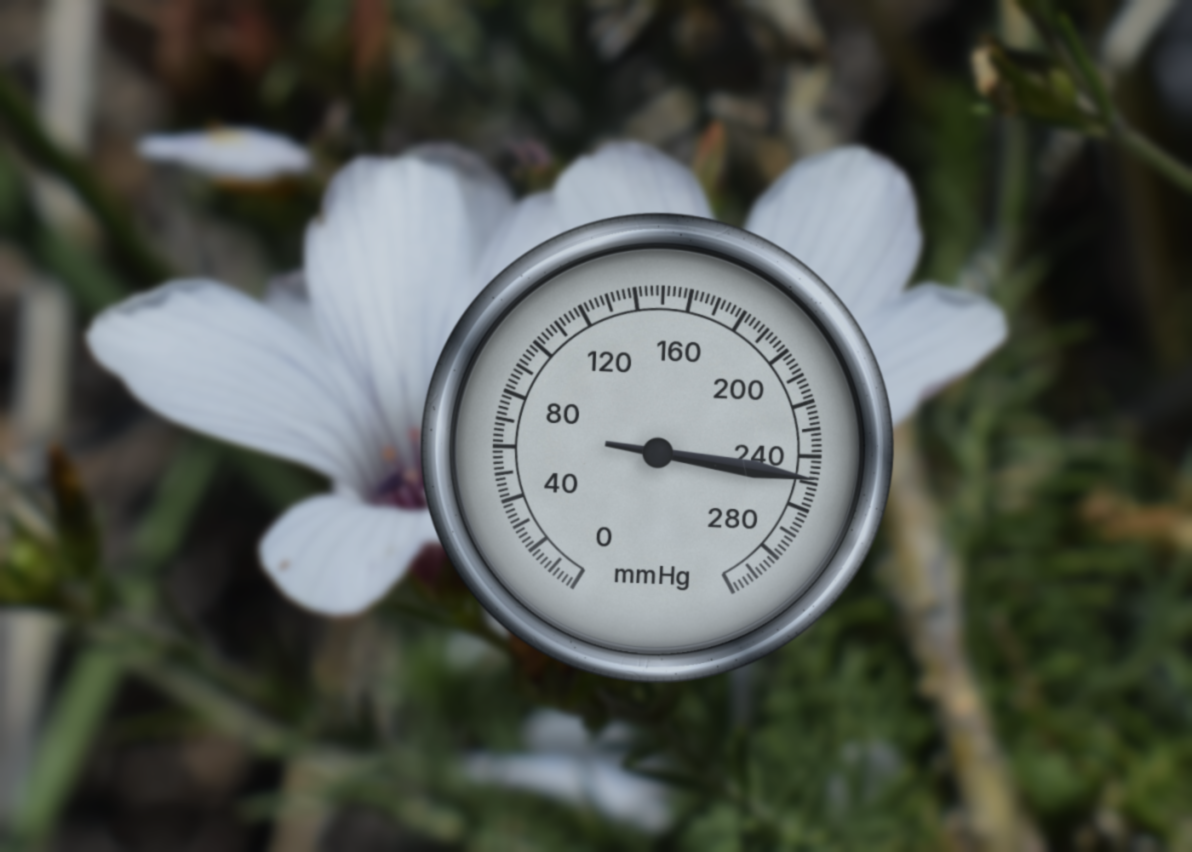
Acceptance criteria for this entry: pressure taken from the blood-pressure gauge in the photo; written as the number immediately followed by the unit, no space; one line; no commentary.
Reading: 248mmHg
